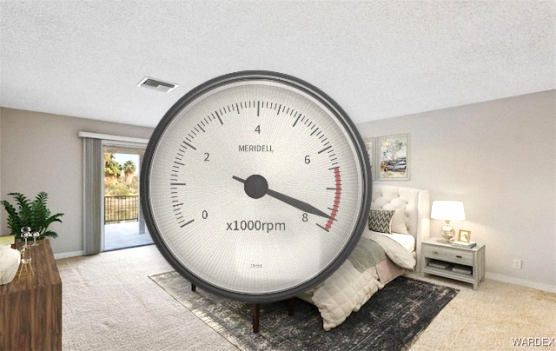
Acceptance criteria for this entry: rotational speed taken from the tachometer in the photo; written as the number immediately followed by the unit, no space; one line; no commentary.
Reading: 7700rpm
